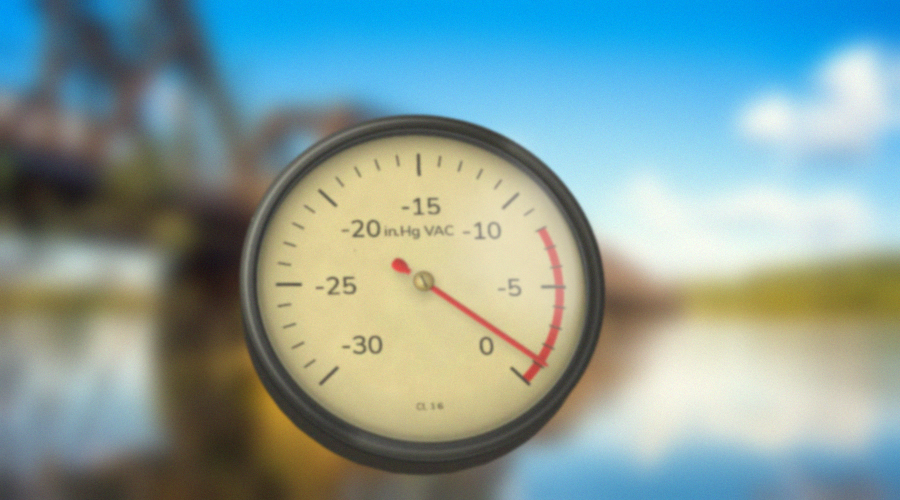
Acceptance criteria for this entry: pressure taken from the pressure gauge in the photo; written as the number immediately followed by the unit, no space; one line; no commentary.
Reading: -1inHg
